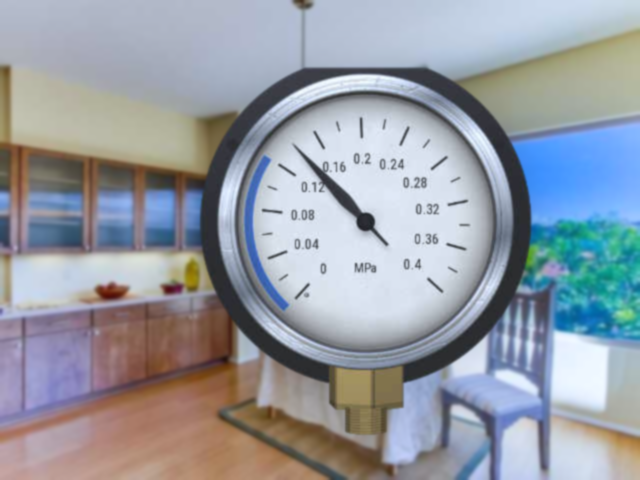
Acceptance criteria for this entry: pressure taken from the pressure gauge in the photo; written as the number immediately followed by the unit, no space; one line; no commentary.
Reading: 0.14MPa
